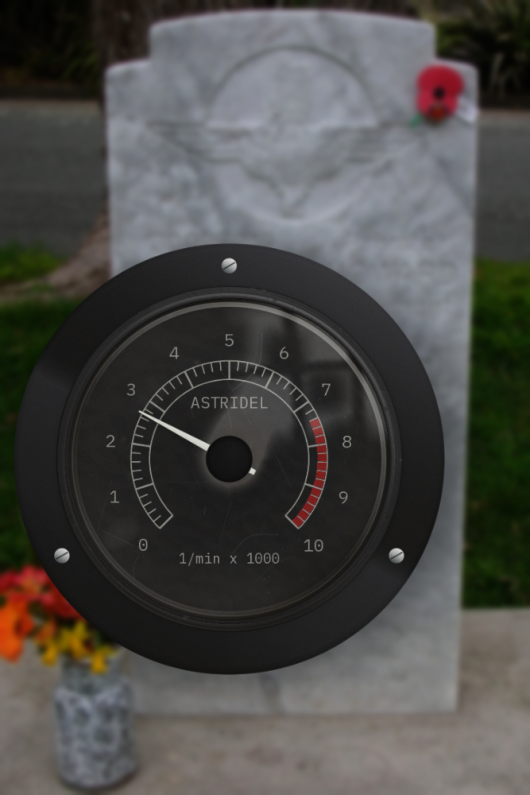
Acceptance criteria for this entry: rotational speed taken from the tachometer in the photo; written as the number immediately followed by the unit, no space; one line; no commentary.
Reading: 2700rpm
